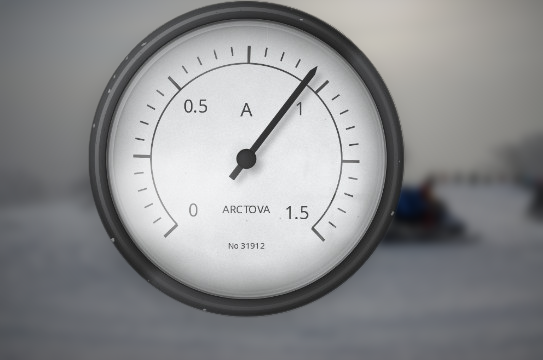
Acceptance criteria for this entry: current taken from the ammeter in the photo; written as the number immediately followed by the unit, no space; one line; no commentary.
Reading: 0.95A
